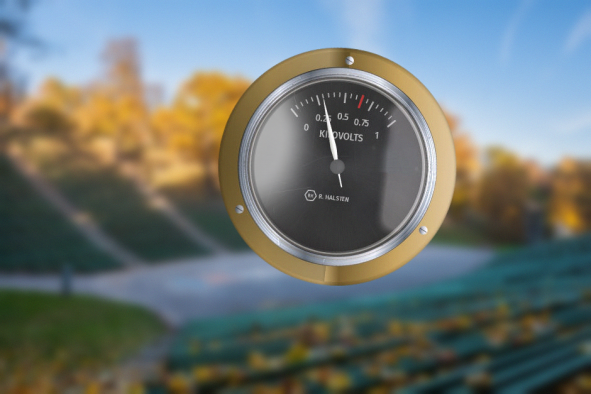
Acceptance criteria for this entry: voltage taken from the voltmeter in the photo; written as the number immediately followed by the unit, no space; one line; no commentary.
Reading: 0.3kV
